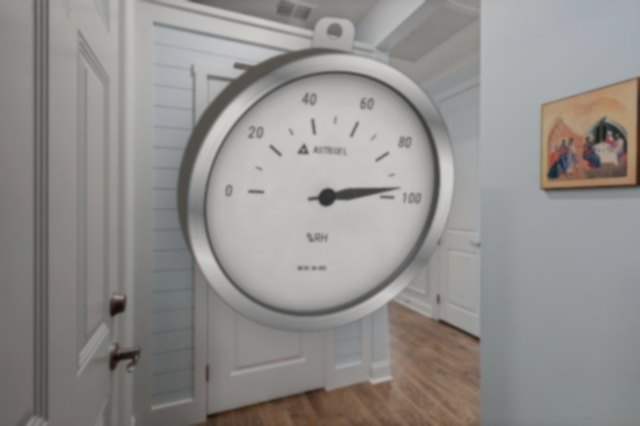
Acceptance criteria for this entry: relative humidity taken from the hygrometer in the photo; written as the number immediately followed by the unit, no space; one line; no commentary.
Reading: 95%
